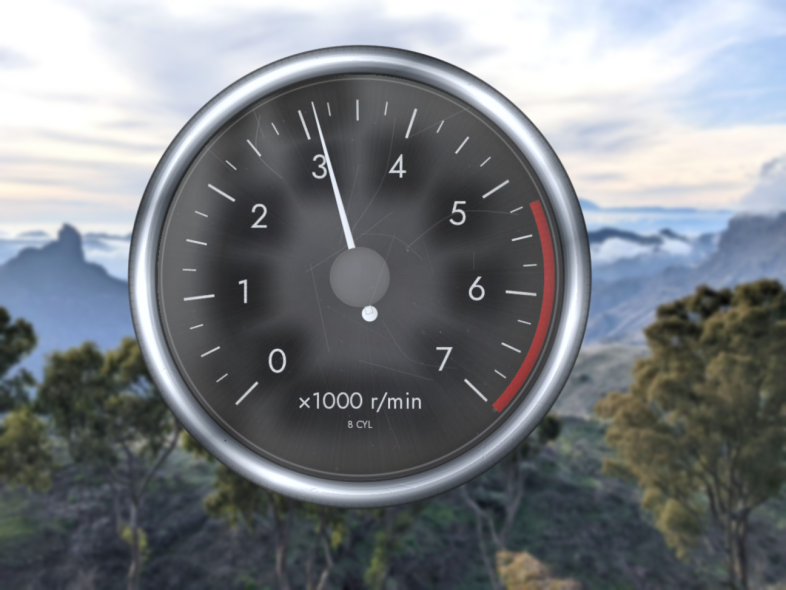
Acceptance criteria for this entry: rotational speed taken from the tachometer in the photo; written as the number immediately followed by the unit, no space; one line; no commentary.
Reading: 3125rpm
